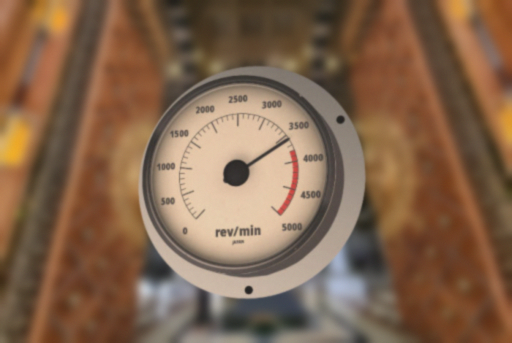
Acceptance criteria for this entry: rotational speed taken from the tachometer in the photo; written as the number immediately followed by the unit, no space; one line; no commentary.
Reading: 3600rpm
